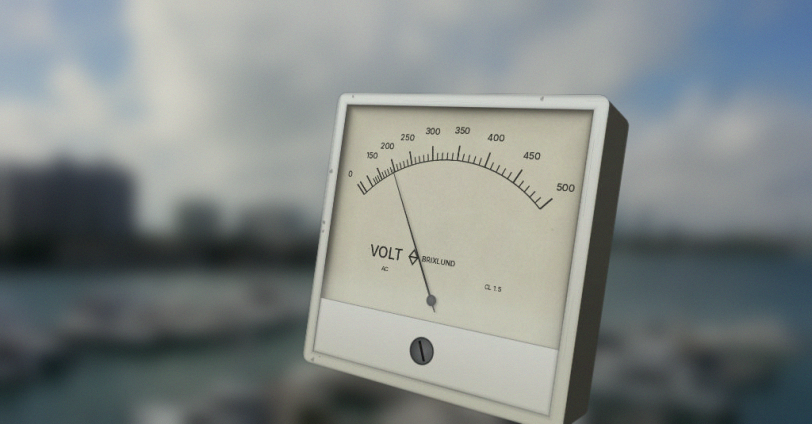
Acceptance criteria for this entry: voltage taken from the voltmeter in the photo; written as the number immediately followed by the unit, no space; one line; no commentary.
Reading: 200V
